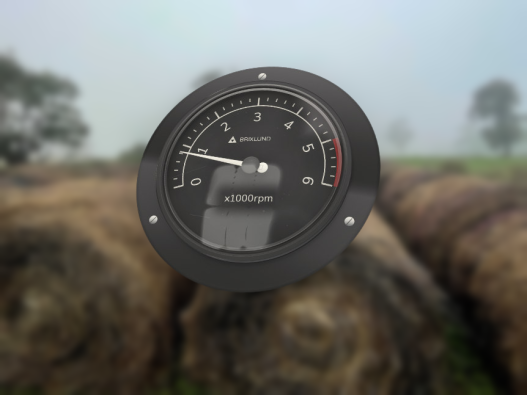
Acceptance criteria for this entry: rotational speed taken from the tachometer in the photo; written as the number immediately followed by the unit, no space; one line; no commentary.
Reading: 800rpm
